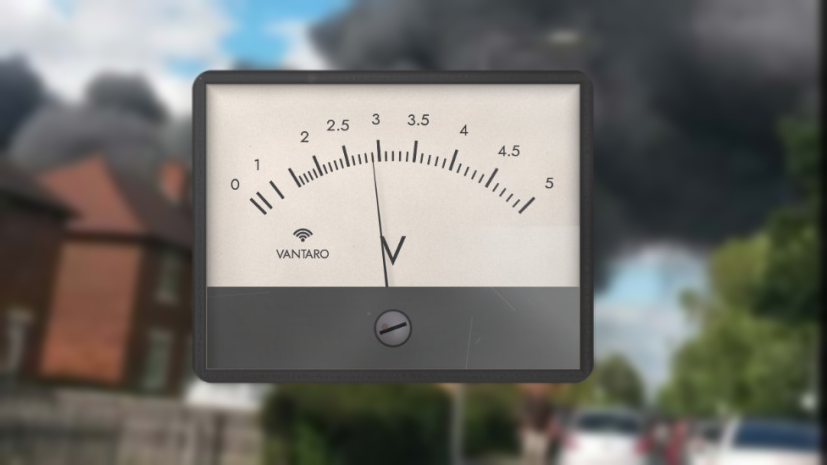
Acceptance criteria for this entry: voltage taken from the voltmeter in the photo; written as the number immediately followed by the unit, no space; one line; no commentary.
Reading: 2.9V
